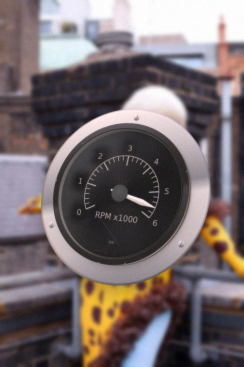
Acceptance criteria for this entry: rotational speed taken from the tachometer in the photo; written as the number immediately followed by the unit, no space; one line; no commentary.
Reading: 5600rpm
